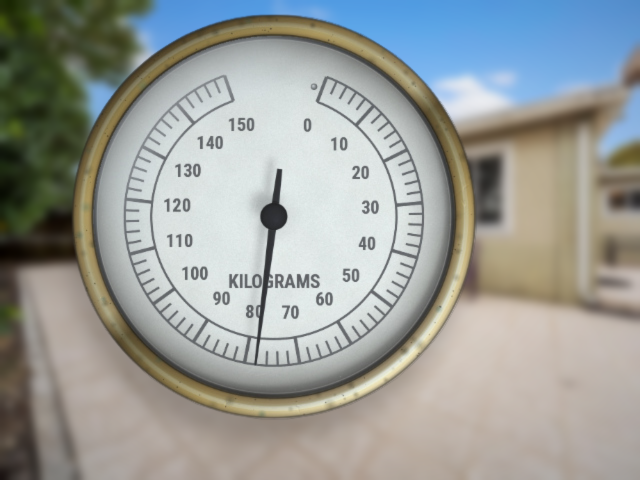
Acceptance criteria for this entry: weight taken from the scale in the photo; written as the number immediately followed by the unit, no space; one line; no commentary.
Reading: 78kg
